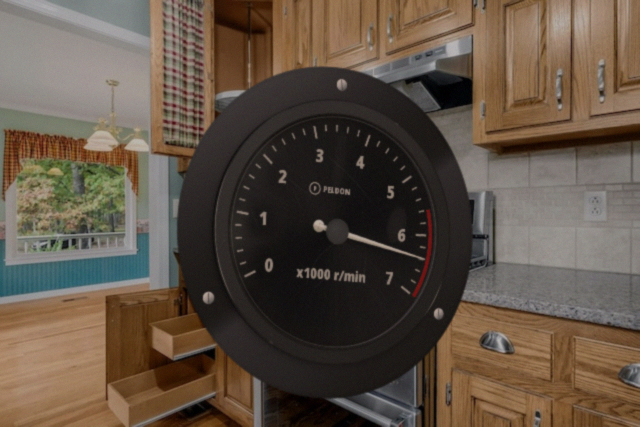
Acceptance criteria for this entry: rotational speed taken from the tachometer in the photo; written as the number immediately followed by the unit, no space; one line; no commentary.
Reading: 6400rpm
